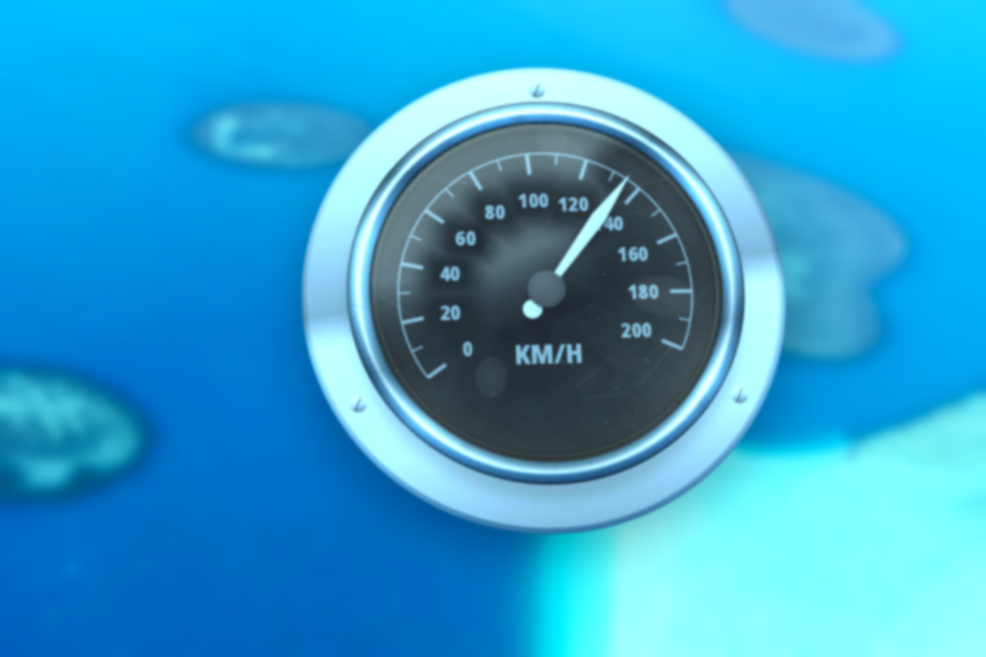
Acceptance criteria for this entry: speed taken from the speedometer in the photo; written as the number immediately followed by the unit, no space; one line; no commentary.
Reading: 135km/h
